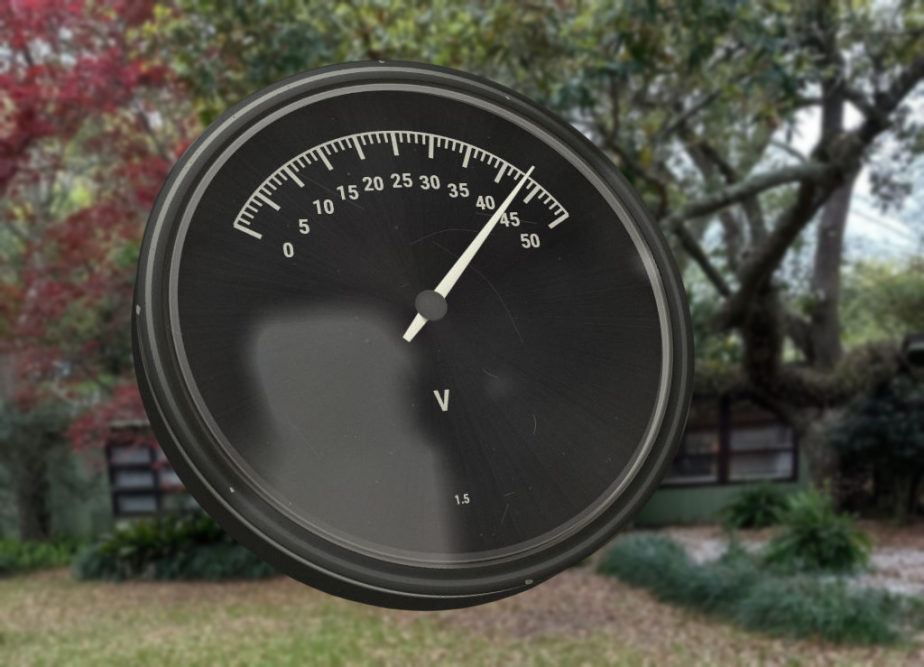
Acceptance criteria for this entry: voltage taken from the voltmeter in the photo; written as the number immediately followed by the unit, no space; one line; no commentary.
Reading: 43V
